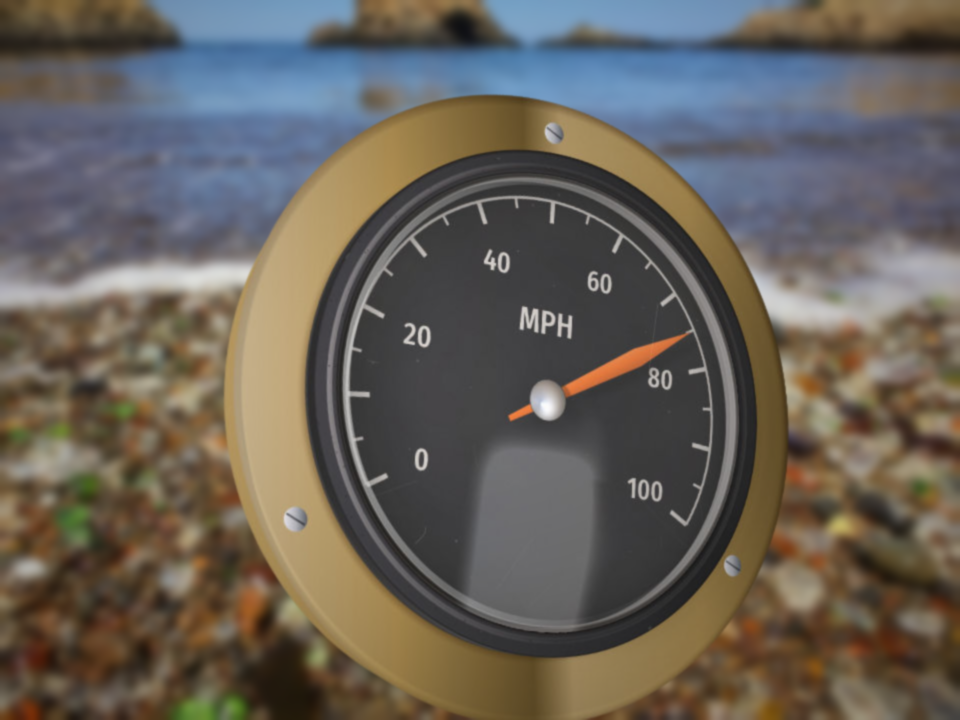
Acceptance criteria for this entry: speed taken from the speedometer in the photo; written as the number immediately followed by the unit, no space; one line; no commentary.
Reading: 75mph
